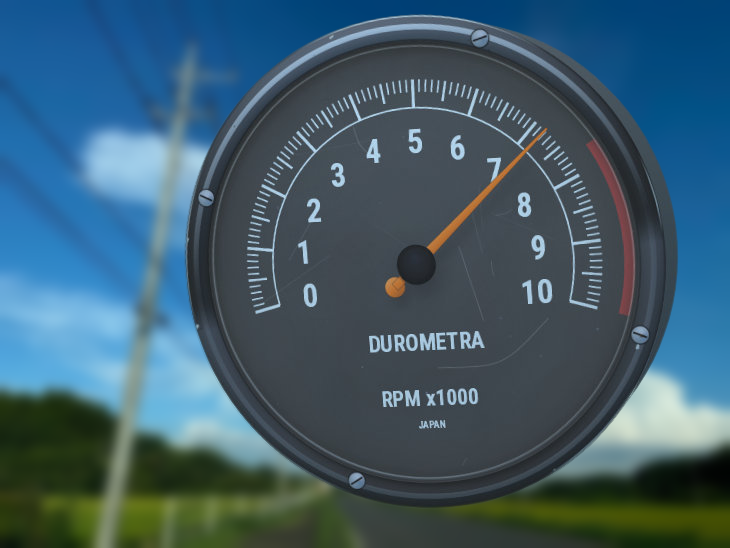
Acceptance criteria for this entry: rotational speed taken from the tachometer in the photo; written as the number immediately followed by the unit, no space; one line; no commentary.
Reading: 7200rpm
